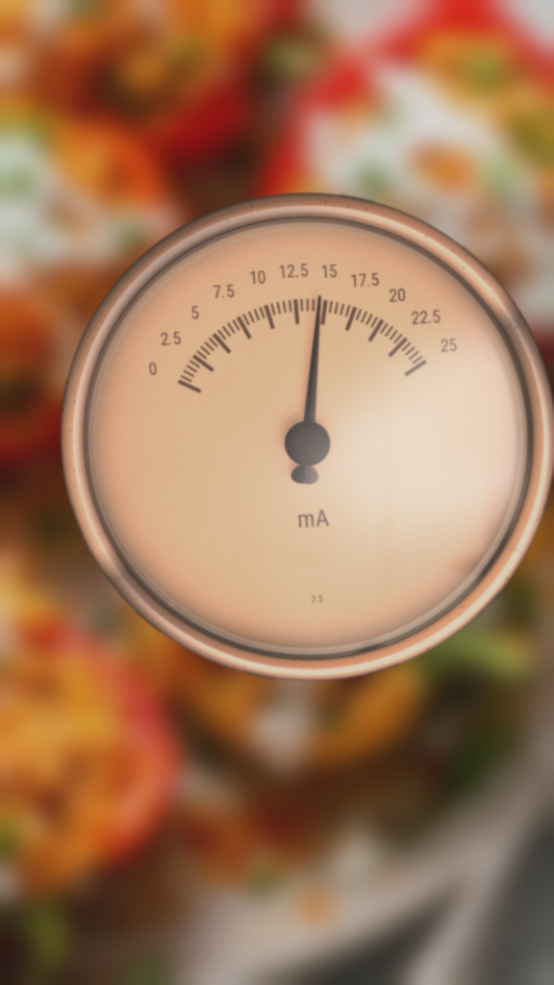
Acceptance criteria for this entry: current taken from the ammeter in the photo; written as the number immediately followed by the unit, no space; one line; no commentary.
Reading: 14.5mA
